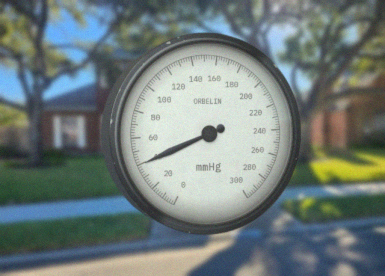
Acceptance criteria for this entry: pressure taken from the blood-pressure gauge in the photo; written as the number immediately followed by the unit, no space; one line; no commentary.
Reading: 40mmHg
